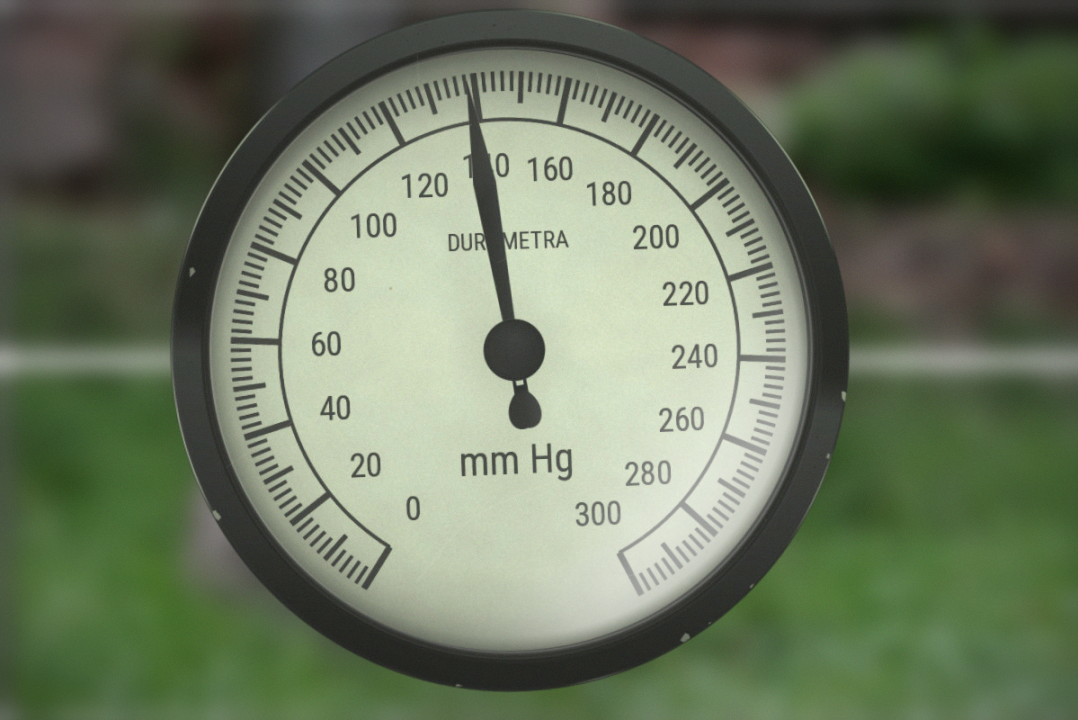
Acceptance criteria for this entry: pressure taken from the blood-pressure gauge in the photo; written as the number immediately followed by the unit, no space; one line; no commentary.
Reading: 138mmHg
